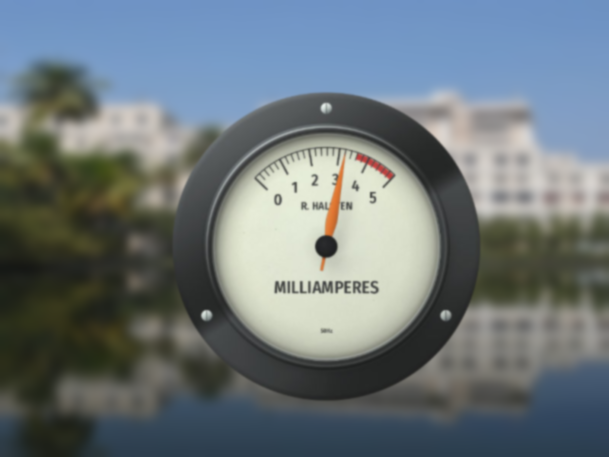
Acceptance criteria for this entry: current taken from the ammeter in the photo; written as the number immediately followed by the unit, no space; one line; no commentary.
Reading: 3.2mA
